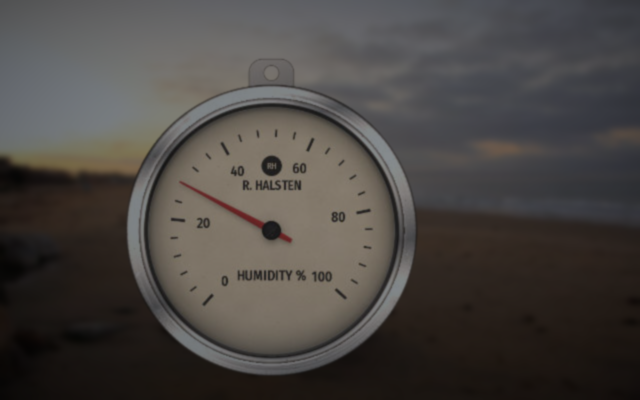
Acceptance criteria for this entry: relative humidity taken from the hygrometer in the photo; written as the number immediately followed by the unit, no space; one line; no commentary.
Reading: 28%
